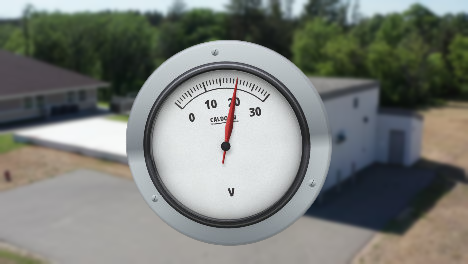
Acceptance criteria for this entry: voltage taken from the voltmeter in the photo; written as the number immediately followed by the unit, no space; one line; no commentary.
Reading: 20V
